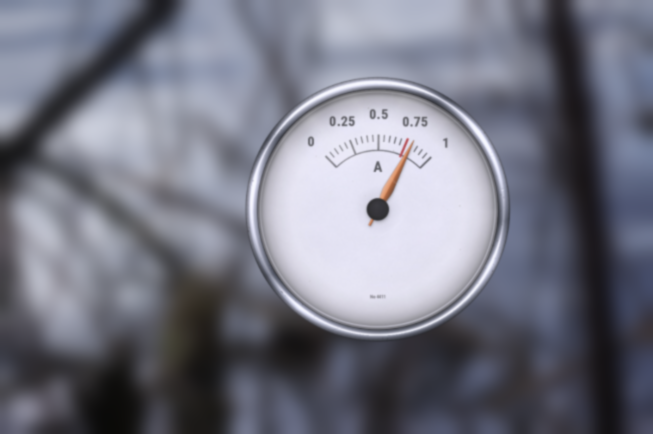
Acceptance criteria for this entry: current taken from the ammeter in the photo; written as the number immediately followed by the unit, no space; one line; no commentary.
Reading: 0.8A
